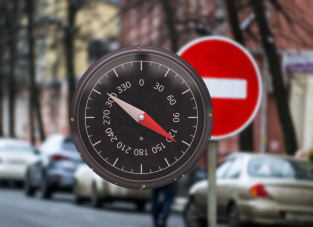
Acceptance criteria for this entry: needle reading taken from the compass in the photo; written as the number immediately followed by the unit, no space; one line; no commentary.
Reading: 125°
